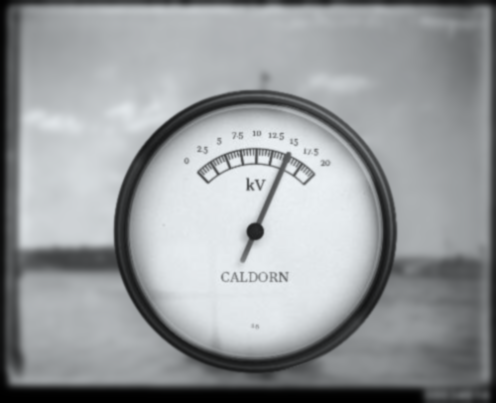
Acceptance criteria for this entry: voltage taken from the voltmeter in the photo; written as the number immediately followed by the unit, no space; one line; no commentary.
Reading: 15kV
